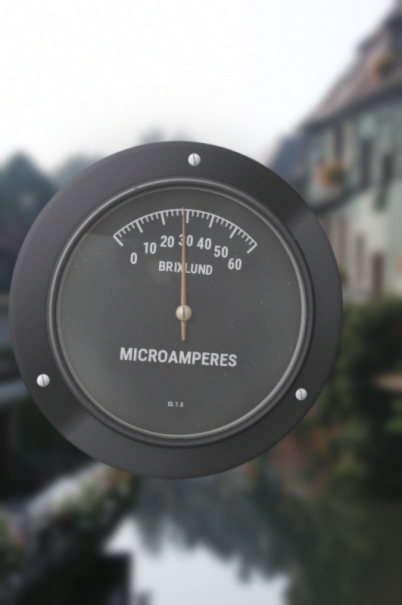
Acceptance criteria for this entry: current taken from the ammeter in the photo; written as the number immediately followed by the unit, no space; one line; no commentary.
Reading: 28µA
